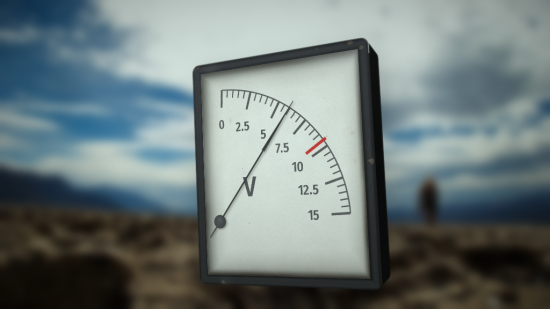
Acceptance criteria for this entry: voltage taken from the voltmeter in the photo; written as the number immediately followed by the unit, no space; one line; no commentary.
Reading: 6V
